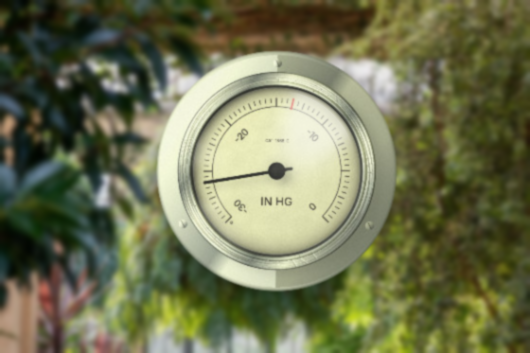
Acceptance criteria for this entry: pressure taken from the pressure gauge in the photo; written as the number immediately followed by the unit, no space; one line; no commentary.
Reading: -26inHg
